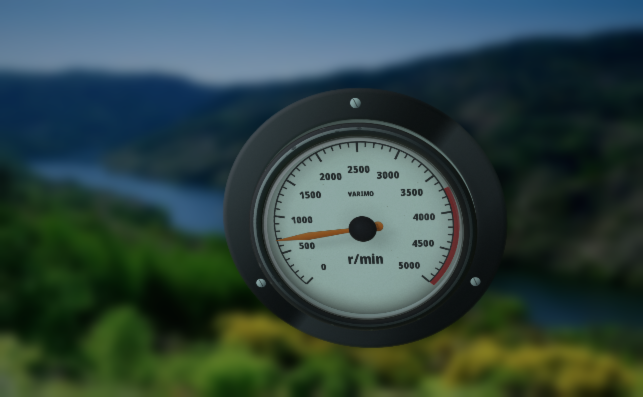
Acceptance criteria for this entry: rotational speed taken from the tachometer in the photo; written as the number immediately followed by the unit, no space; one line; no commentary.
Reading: 700rpm
